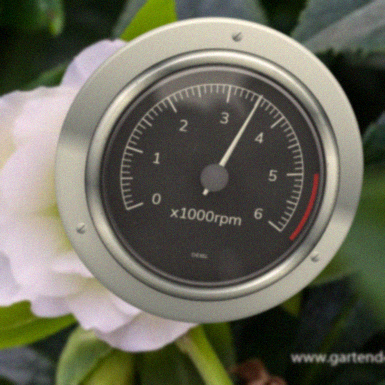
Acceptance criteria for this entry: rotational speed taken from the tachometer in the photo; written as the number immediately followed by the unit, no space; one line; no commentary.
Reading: 3500rpm
